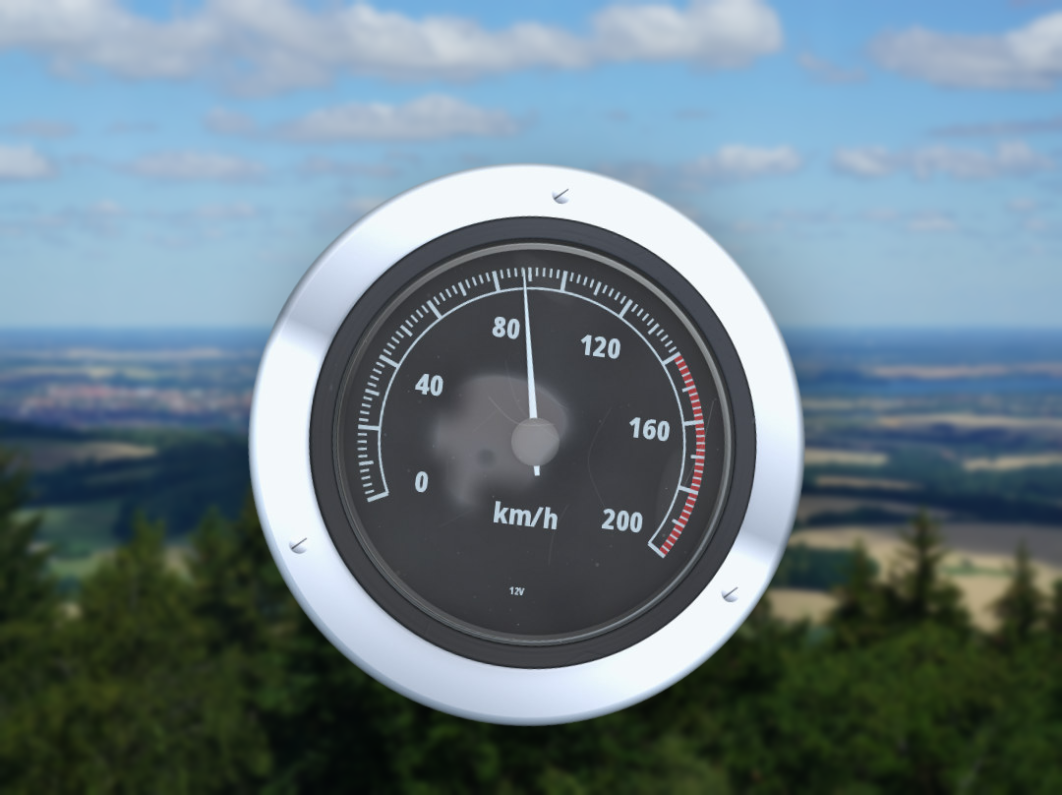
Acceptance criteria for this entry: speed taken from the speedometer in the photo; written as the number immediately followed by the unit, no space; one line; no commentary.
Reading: 88km/h
